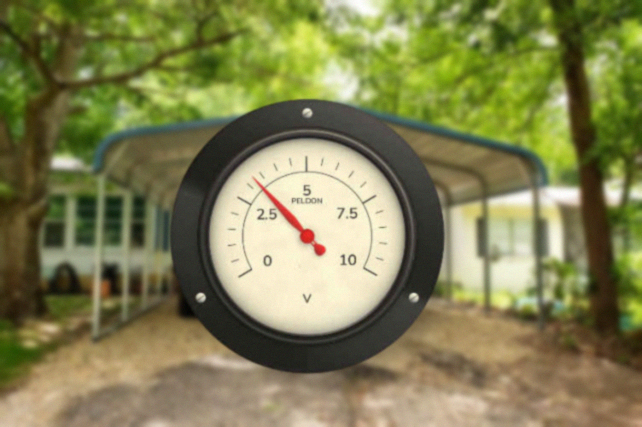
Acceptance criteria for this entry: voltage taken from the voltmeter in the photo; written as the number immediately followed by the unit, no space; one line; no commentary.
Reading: 3.25V
